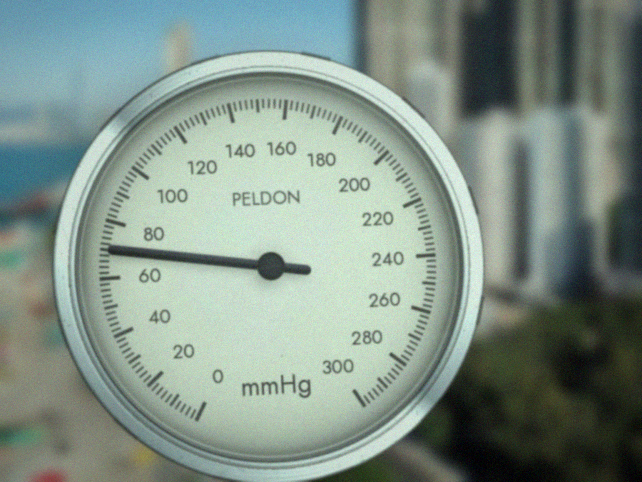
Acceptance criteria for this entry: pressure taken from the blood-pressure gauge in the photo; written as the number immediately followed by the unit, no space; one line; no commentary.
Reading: 70mmHg
